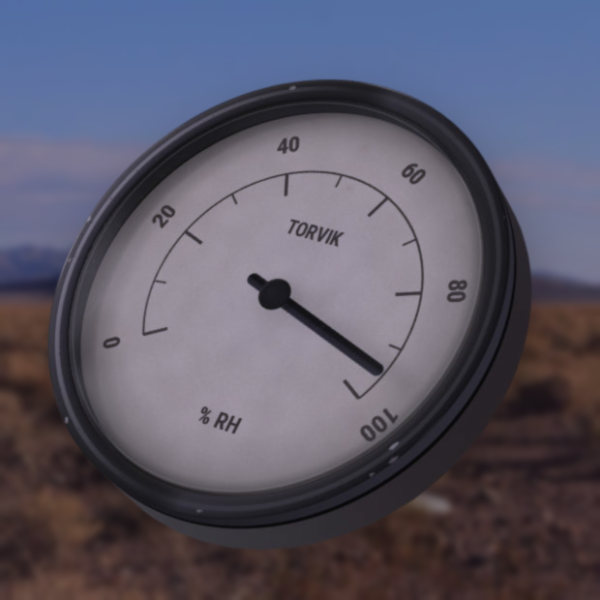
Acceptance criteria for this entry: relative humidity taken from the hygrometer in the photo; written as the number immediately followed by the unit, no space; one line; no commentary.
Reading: 95%
